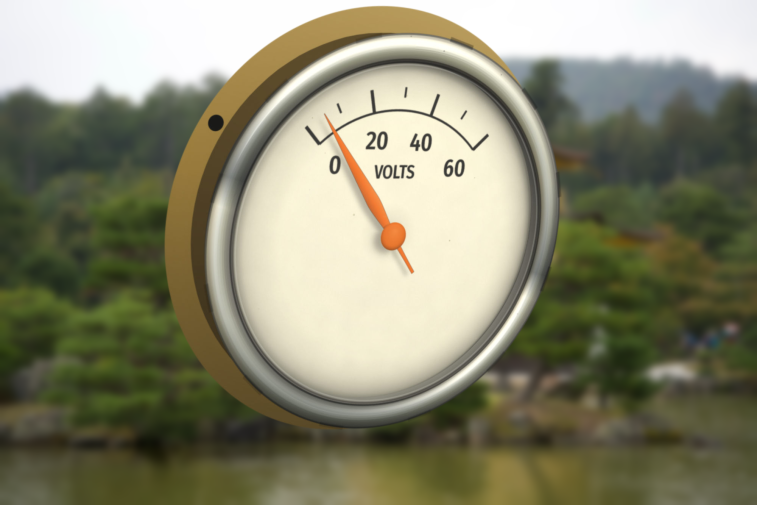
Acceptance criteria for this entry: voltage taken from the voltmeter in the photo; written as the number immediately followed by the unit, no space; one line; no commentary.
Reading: 5V
